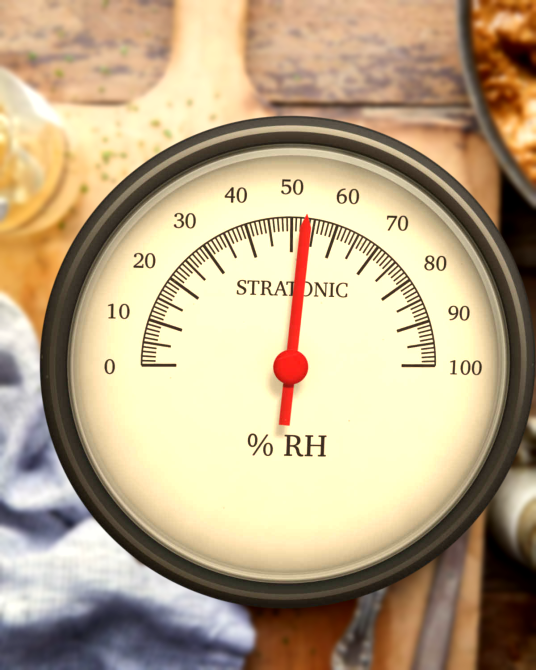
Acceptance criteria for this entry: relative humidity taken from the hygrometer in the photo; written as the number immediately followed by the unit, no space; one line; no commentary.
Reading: 53%
